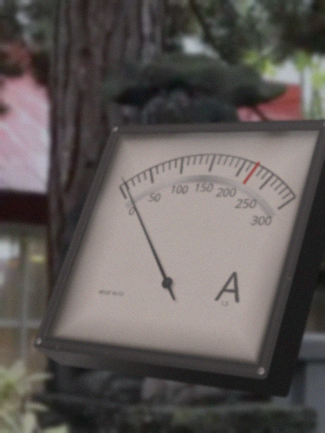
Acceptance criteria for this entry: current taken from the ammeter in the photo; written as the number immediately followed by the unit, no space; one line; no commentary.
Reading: 10A
